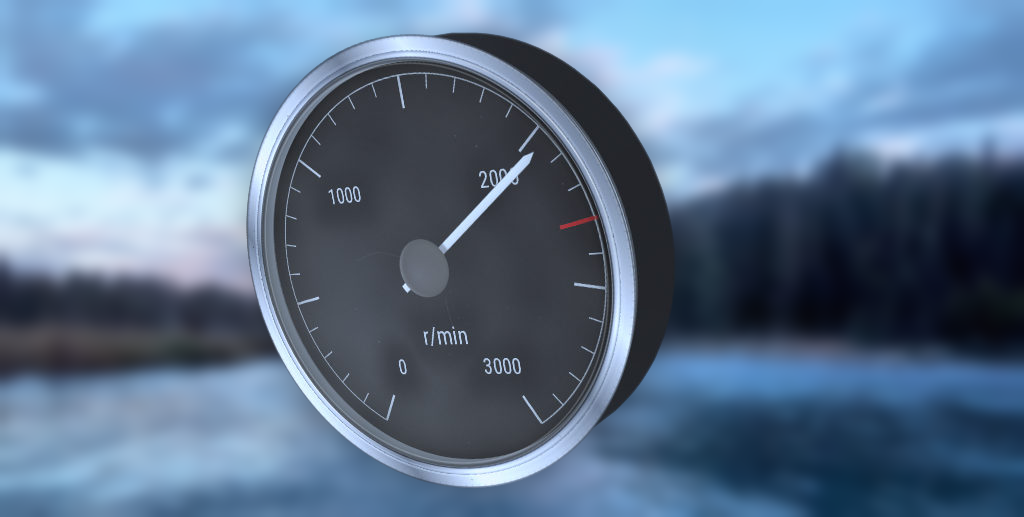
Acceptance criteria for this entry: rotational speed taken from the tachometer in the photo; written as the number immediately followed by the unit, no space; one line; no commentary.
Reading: 2050rpm
